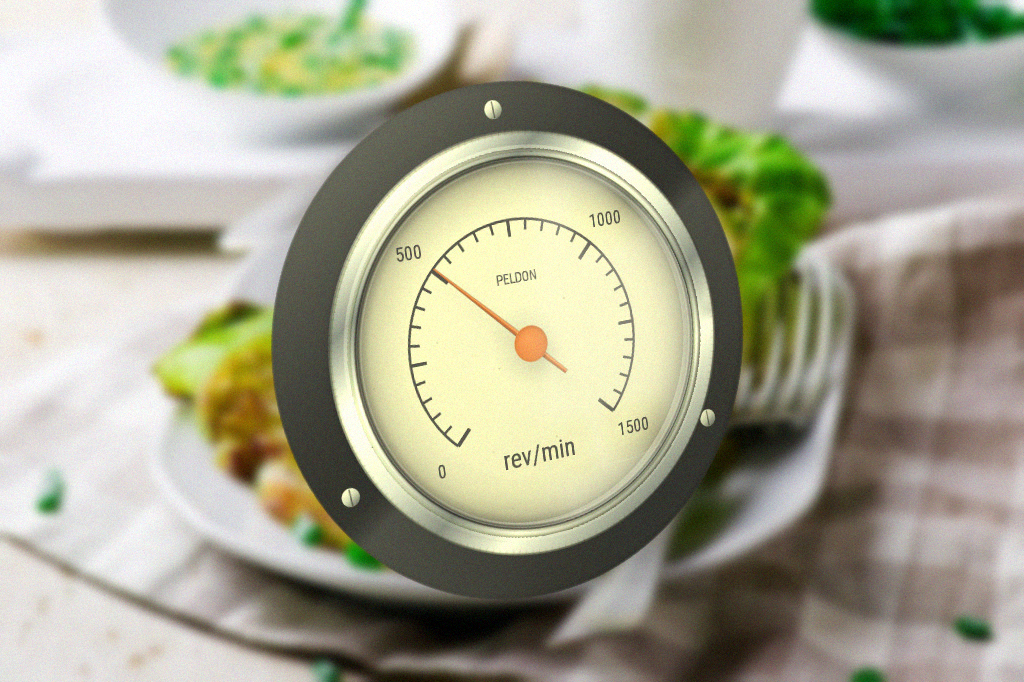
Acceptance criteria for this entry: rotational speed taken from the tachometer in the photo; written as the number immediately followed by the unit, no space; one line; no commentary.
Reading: 500rpm
